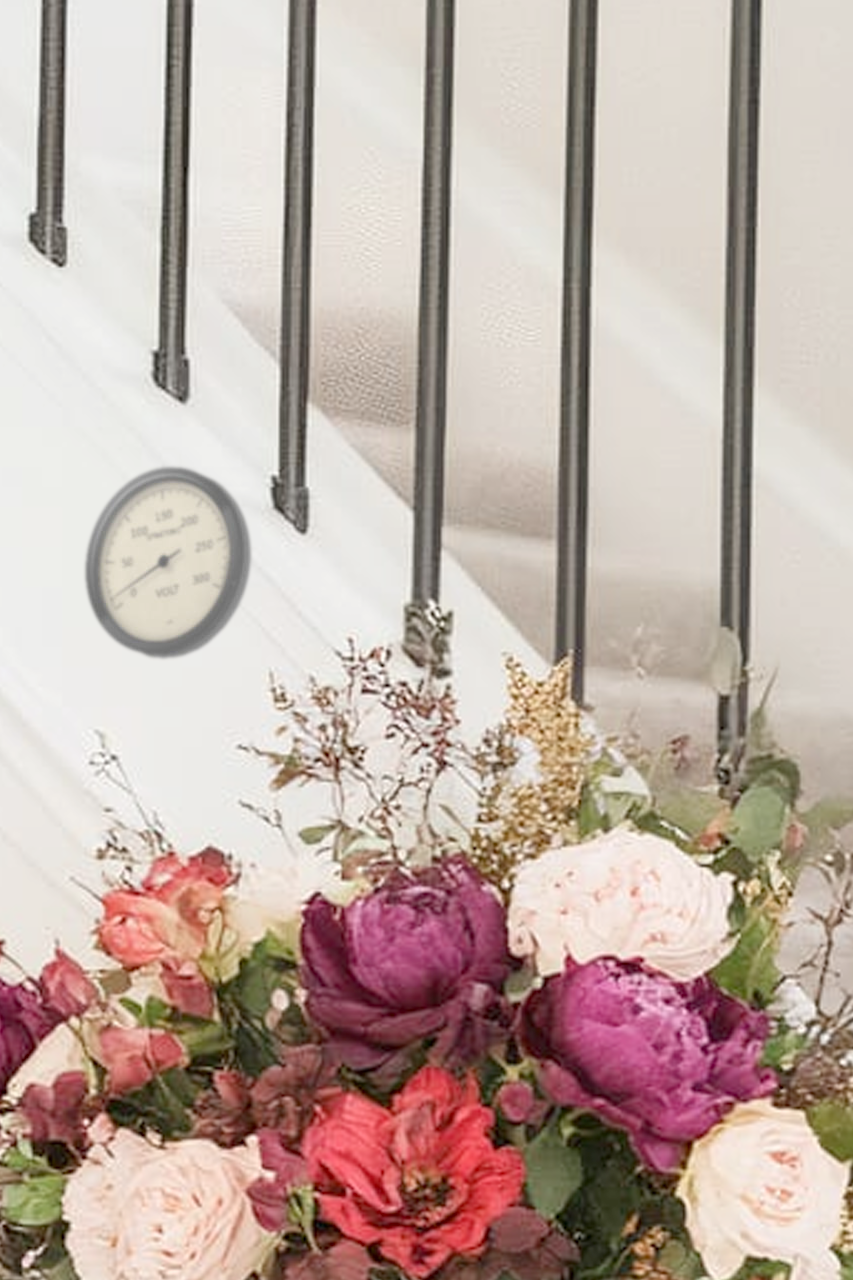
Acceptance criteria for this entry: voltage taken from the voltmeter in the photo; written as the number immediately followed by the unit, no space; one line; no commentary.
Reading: 10V
